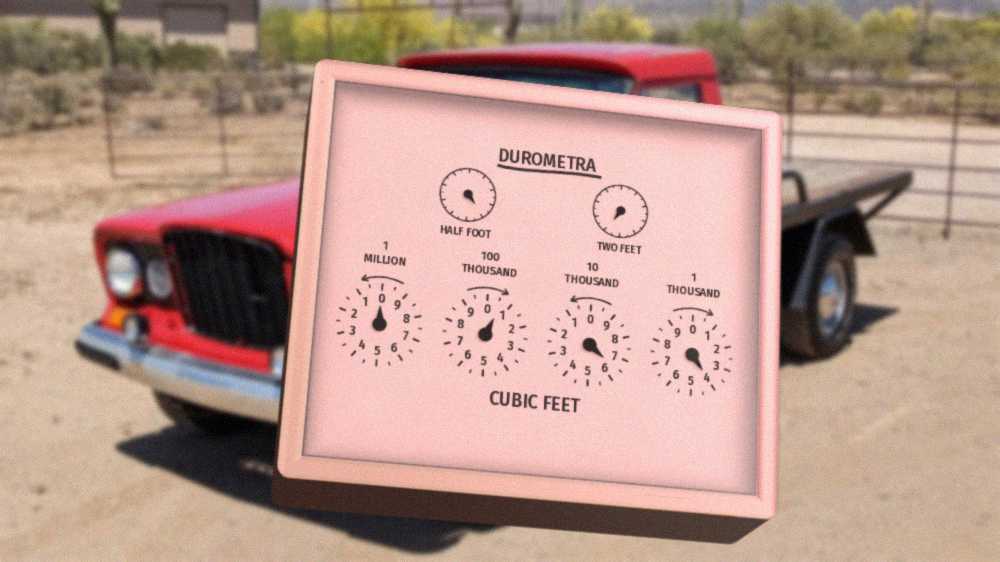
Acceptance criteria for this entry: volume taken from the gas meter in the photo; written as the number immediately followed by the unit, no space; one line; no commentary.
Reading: 6400ft³
